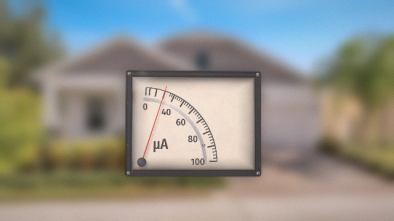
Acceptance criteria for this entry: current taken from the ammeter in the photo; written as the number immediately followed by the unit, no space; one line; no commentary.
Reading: 30µA
